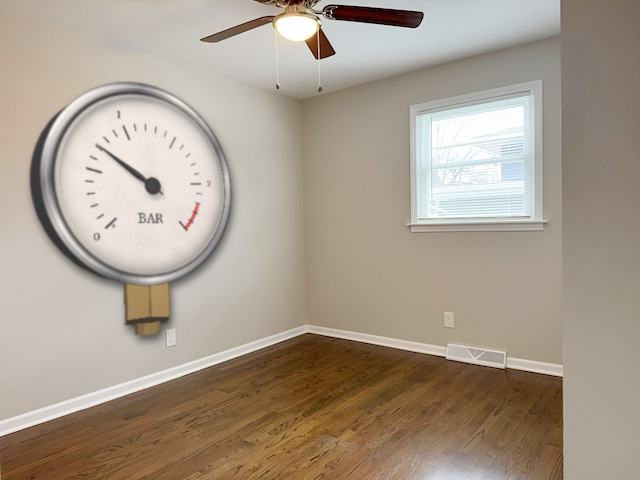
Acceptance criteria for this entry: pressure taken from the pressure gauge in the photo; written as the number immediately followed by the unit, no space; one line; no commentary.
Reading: 0.7bar
